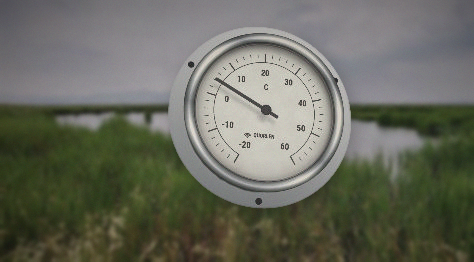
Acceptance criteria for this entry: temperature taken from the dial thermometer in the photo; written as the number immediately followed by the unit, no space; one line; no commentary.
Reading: 4°C
